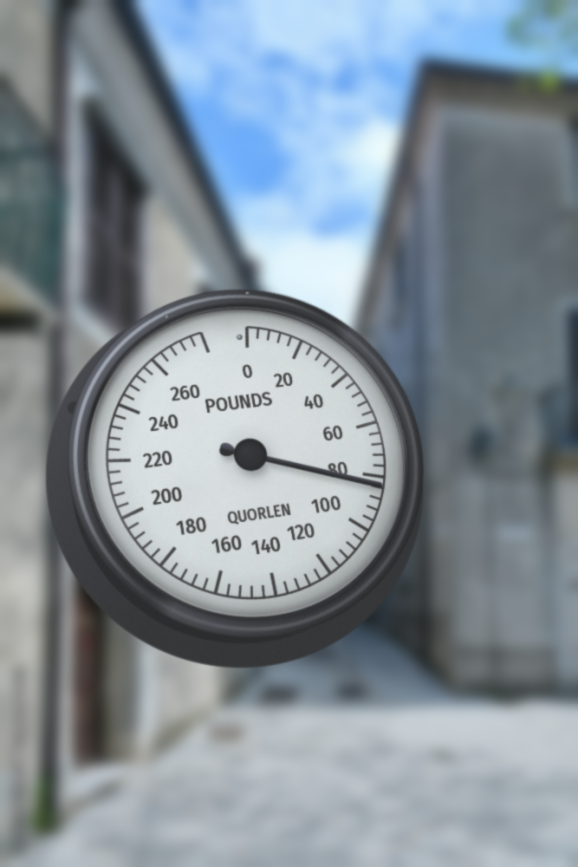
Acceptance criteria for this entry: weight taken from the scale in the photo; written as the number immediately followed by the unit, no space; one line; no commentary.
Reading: 84lb
